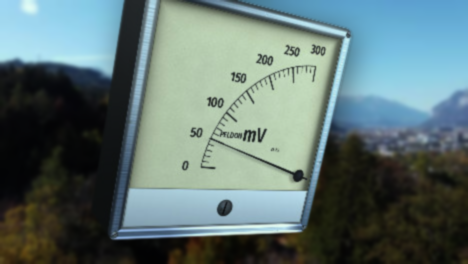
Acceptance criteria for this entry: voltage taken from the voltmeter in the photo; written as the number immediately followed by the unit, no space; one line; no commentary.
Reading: 50mV
